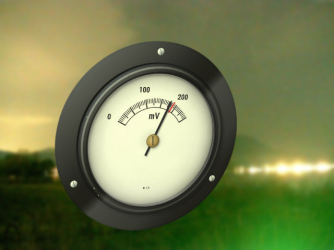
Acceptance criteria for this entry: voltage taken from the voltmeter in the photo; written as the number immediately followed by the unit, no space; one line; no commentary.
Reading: 175mV
